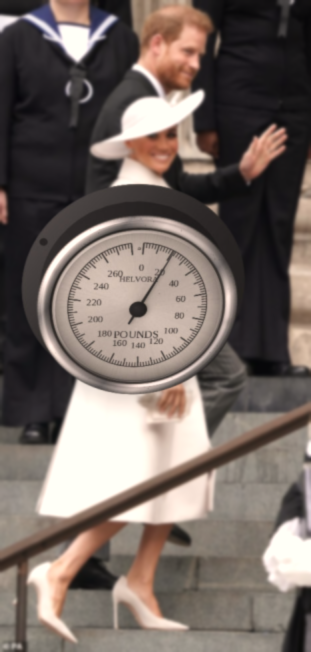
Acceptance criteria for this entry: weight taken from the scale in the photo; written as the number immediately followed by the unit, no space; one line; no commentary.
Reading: 20lb
